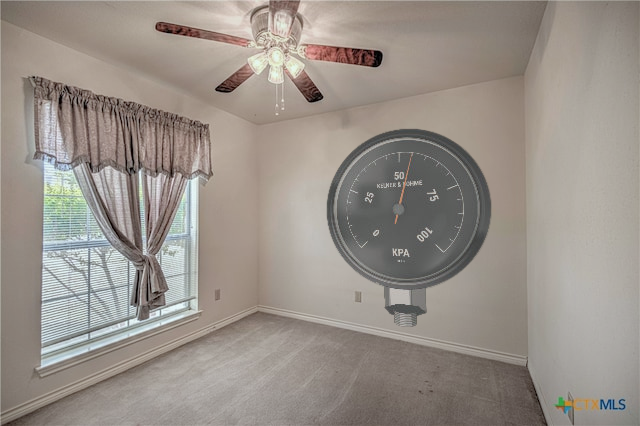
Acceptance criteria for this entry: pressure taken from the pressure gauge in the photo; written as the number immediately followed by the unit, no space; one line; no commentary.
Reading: 55kPa
